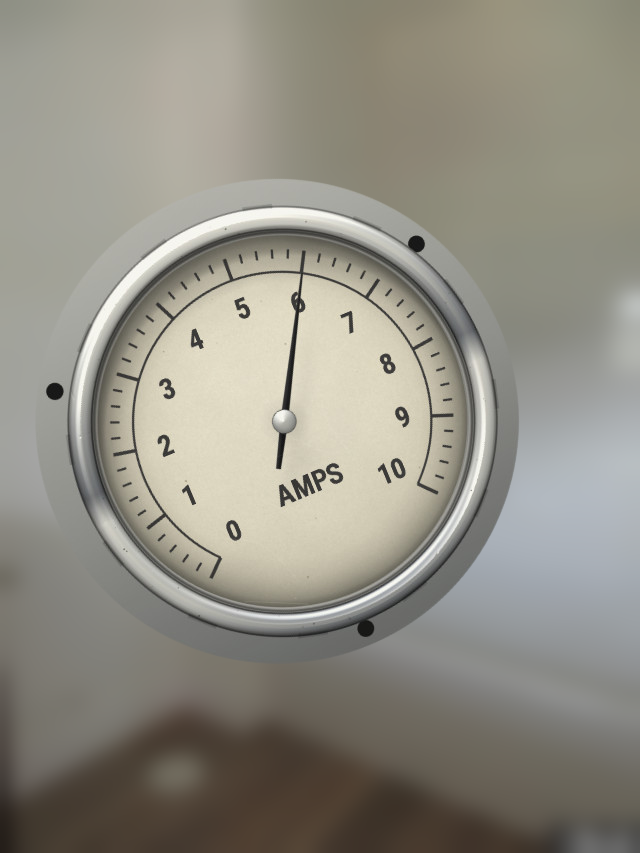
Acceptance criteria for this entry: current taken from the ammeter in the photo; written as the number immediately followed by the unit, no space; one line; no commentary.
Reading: 6A
